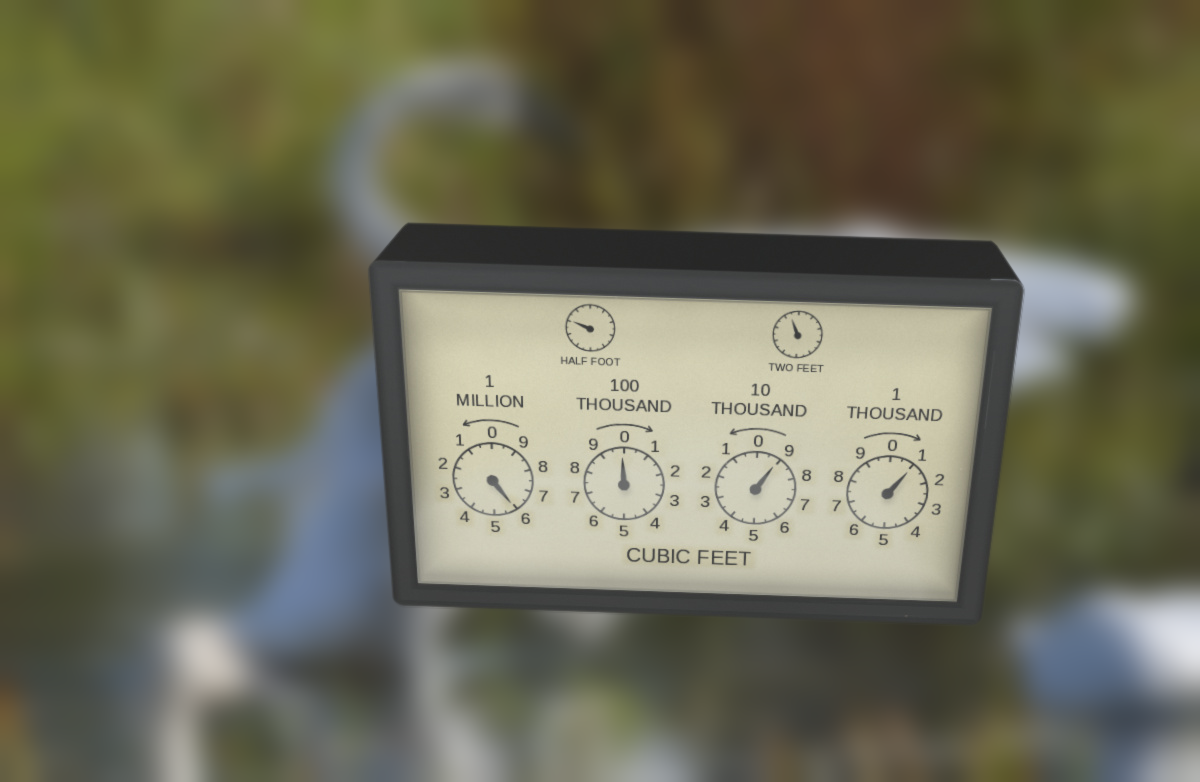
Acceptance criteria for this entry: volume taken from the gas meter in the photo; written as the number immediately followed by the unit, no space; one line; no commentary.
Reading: 599100ft³
